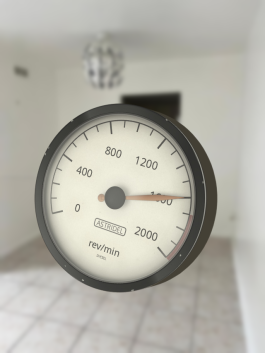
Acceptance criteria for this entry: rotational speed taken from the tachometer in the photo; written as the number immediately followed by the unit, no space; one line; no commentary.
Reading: 1600rpm
